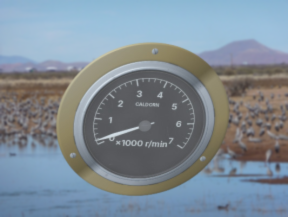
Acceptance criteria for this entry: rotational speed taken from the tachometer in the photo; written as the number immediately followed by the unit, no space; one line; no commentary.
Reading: 200rpm
